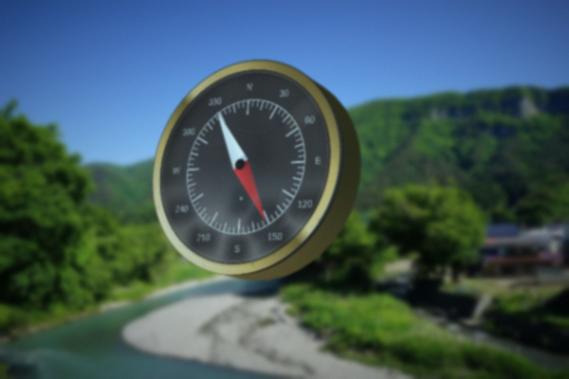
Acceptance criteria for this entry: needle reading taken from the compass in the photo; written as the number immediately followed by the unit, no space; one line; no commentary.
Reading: 150°
